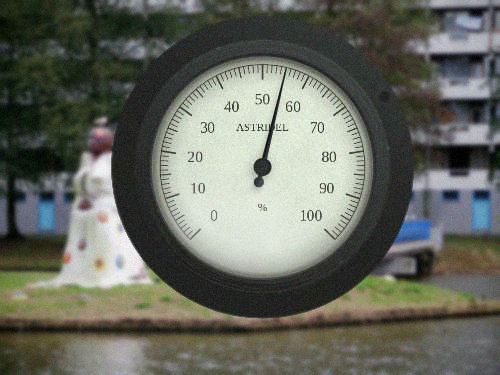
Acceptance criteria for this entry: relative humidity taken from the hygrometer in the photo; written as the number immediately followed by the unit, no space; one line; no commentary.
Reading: 55%
